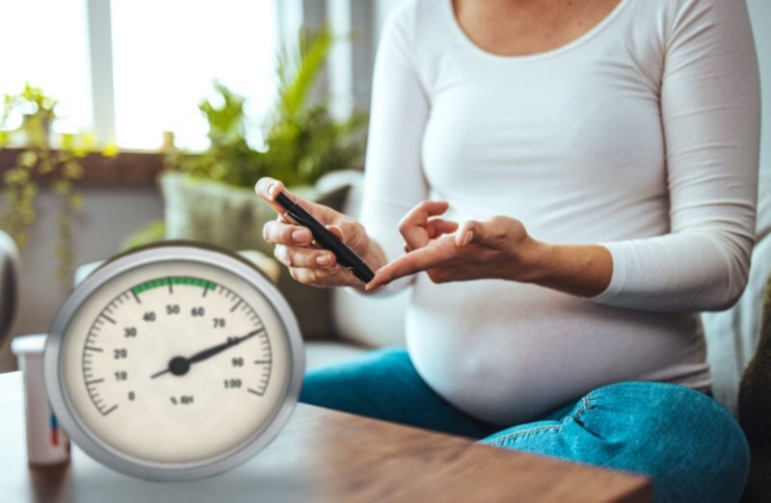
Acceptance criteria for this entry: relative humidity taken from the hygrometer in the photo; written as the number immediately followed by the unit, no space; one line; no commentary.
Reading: 80%
